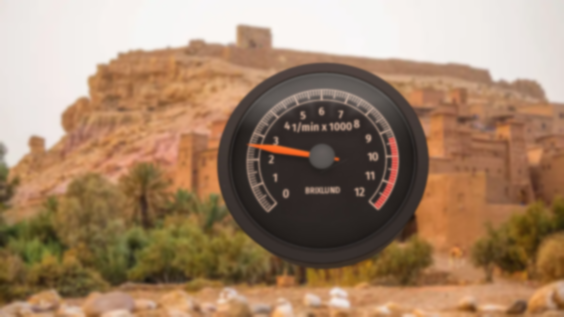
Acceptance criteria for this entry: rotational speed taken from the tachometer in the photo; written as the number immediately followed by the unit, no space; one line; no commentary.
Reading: 2500rpm
